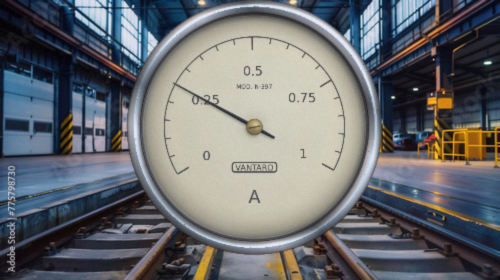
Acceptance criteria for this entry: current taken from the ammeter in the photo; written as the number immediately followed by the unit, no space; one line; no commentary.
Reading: 0.25A
